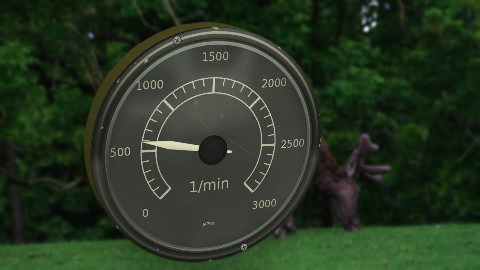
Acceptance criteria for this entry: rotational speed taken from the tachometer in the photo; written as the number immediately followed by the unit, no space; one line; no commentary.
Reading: 600rpm
